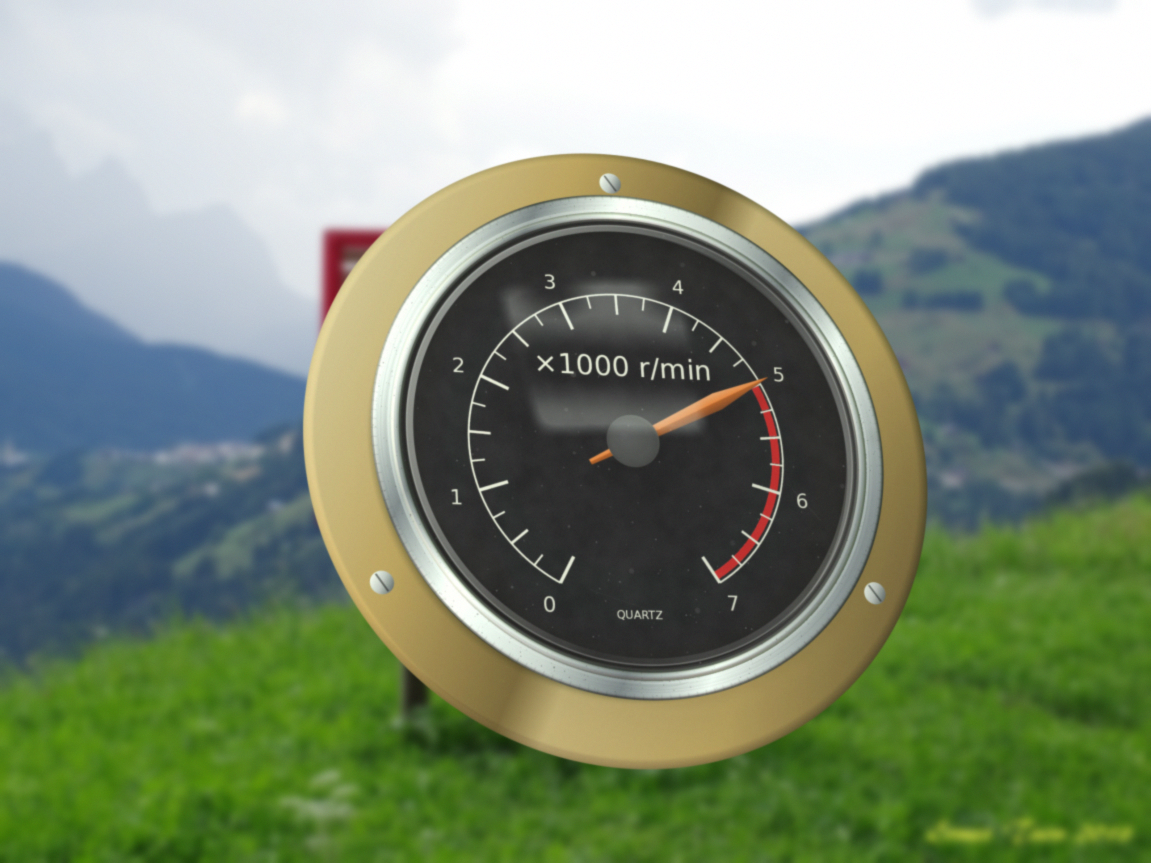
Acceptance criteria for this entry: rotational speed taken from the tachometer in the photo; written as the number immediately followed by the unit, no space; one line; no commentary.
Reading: 5000rpm
